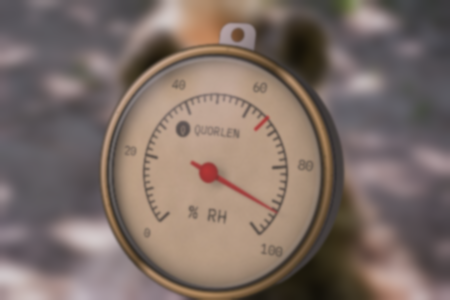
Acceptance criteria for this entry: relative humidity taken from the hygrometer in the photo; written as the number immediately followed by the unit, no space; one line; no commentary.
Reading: 92%
